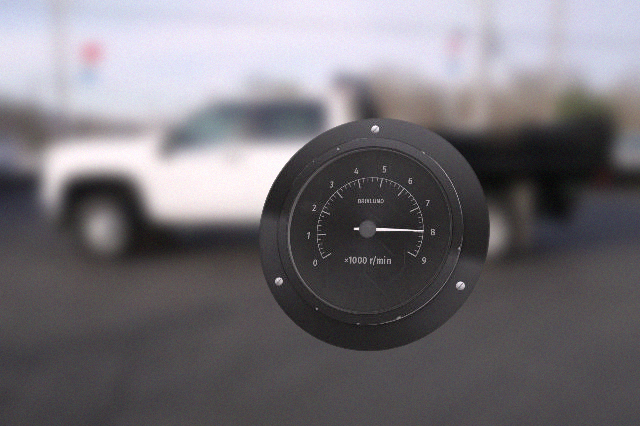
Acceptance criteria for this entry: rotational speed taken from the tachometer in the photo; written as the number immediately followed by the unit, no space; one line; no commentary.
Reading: 8000rpm
